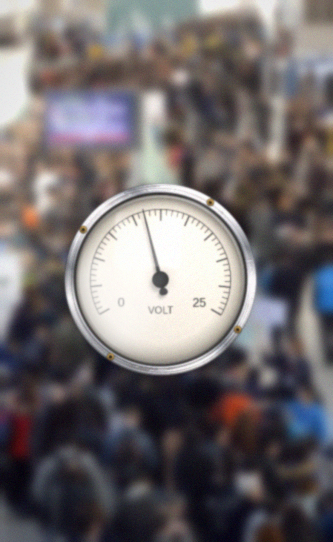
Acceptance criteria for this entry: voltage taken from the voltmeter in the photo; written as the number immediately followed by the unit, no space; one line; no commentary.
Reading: 11V
